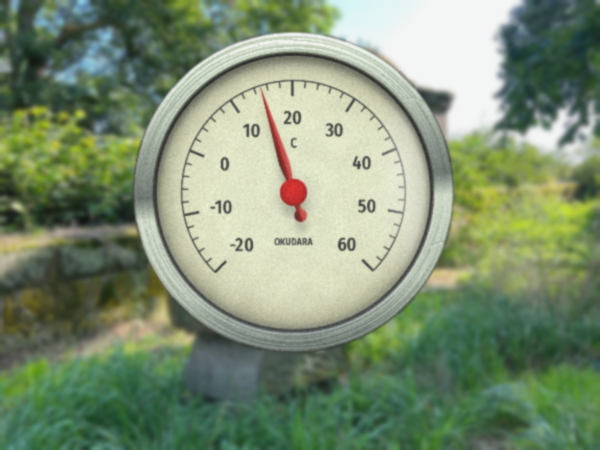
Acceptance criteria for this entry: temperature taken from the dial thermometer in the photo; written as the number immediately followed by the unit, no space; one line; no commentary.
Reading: 15°C
